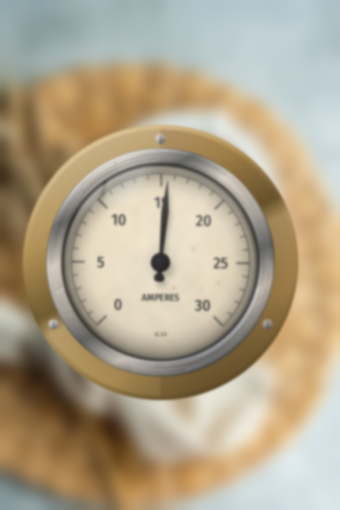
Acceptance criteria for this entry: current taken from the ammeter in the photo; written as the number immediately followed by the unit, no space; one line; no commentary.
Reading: 15.5A
